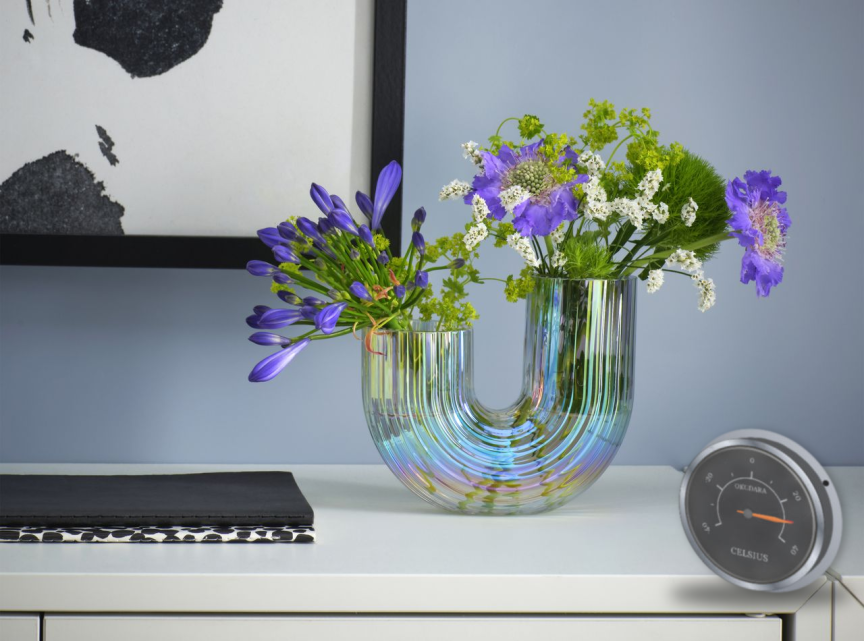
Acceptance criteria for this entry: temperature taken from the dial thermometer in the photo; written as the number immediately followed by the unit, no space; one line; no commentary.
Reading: 30°C
